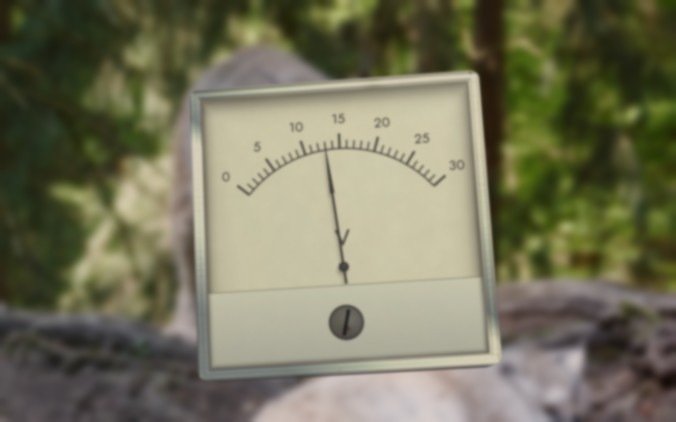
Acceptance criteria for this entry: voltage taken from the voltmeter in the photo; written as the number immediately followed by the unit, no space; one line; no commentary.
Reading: 13V
